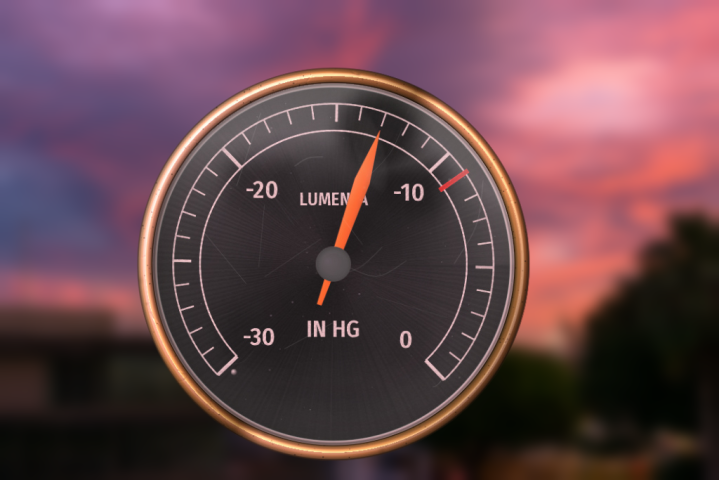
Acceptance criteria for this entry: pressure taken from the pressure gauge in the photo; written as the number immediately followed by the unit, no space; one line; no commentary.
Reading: -13inHg
